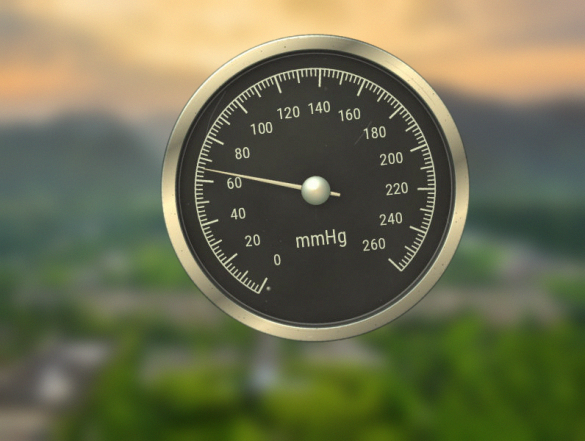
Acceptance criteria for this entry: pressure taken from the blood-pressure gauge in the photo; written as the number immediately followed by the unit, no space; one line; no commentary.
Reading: 66mmHg
